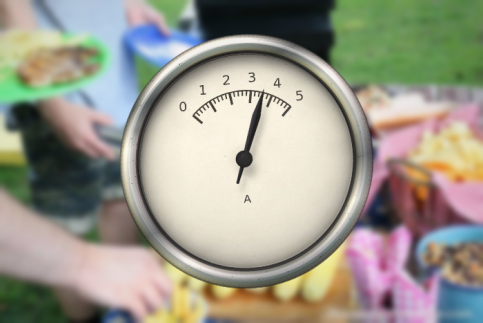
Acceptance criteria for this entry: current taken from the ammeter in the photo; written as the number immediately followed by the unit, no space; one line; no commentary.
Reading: 3.6A
